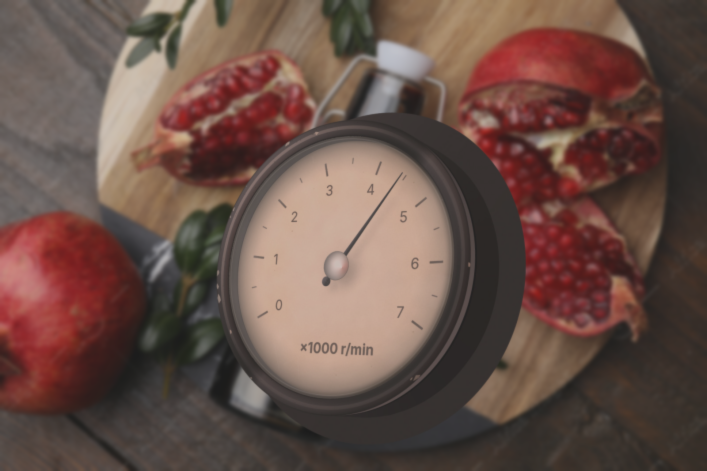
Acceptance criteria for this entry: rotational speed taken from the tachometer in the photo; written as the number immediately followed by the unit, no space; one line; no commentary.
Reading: 4500rpm
